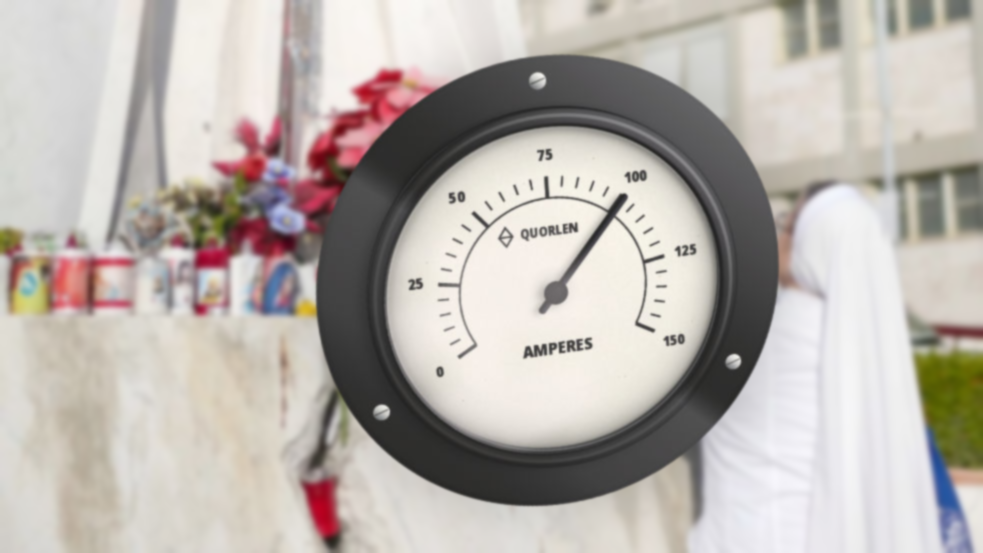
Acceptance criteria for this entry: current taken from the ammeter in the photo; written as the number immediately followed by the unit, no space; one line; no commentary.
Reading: 100A
